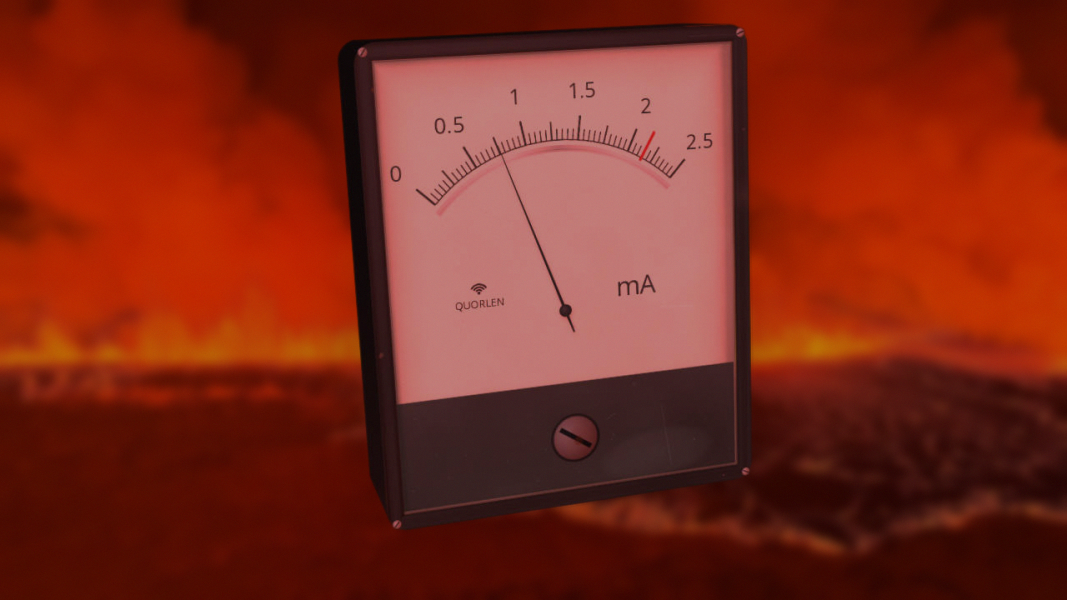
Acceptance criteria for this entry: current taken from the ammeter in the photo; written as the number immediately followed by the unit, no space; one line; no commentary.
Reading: 0.75mA
